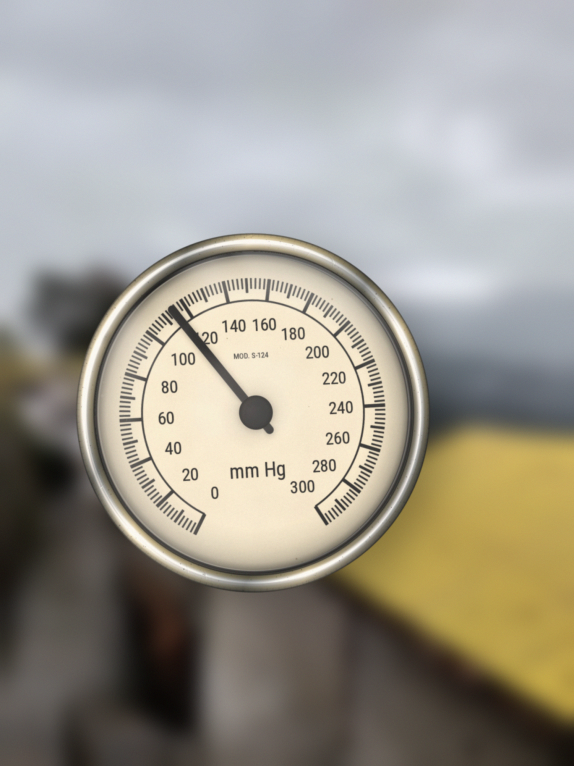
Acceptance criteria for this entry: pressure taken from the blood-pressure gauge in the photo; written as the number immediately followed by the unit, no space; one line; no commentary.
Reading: 114mmHg
